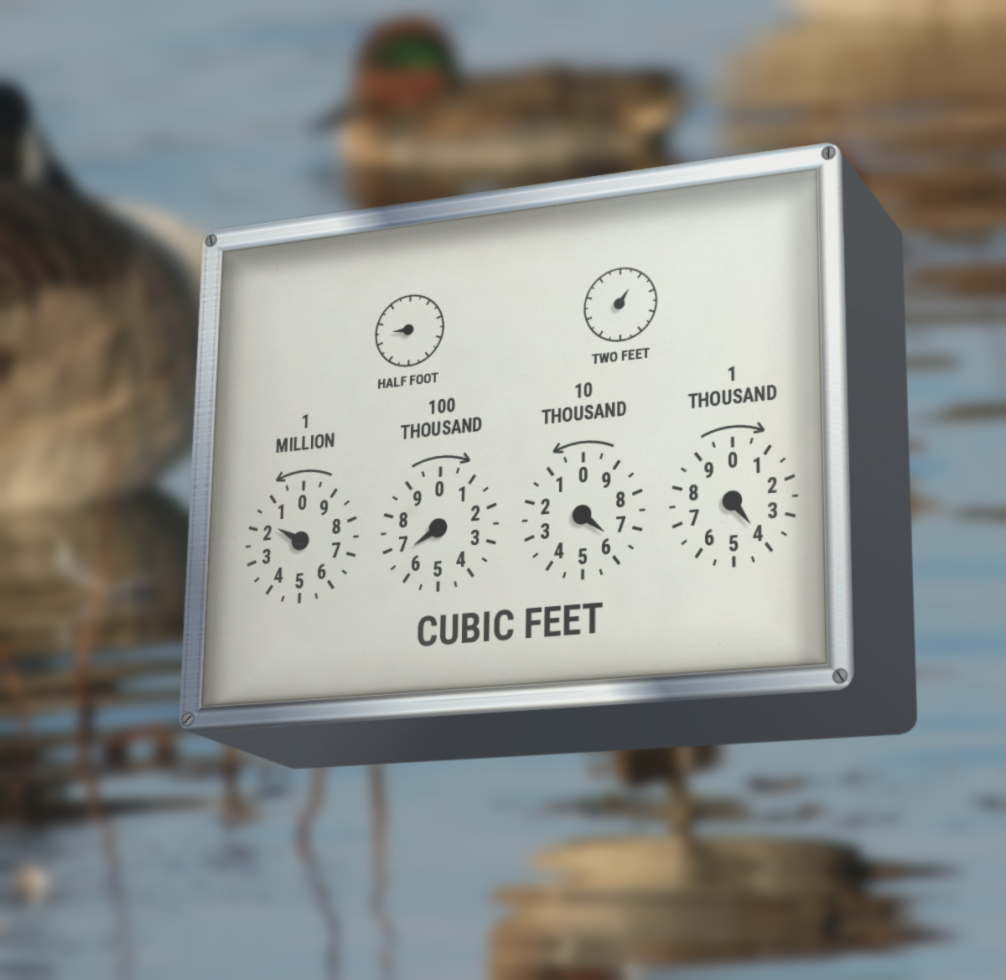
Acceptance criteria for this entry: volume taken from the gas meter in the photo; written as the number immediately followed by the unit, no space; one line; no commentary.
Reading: 166400ft³
